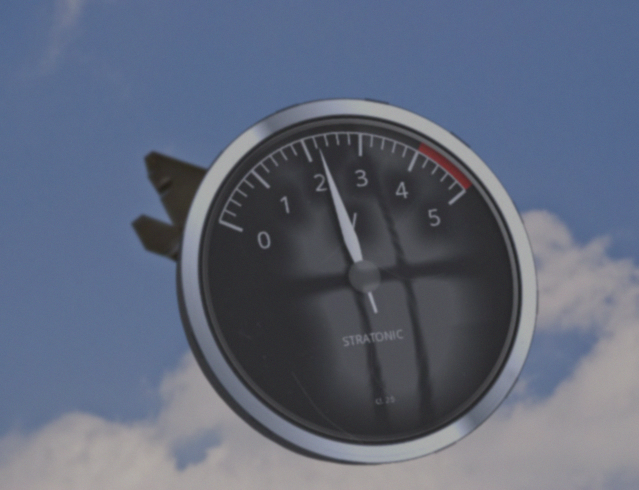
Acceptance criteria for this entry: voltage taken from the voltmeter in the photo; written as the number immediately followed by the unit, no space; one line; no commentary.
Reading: 2.2V
